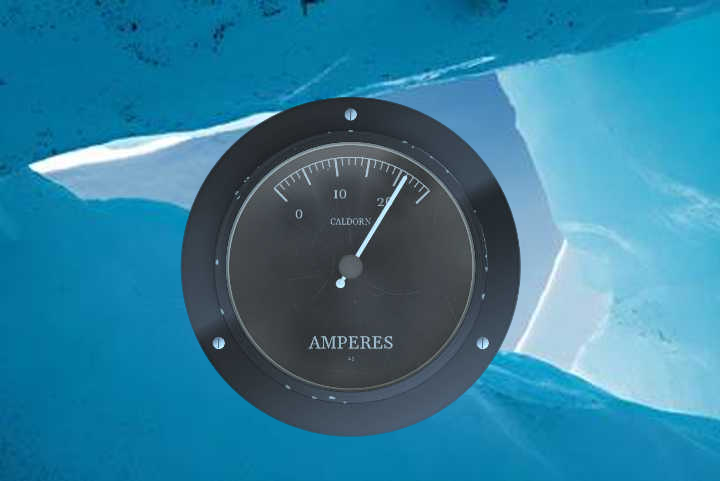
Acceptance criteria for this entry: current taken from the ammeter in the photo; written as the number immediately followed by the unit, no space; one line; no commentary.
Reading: 21A
